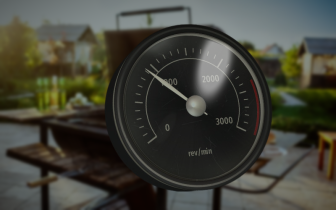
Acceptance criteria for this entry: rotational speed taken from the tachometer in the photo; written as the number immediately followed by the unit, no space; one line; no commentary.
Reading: 900rpm
